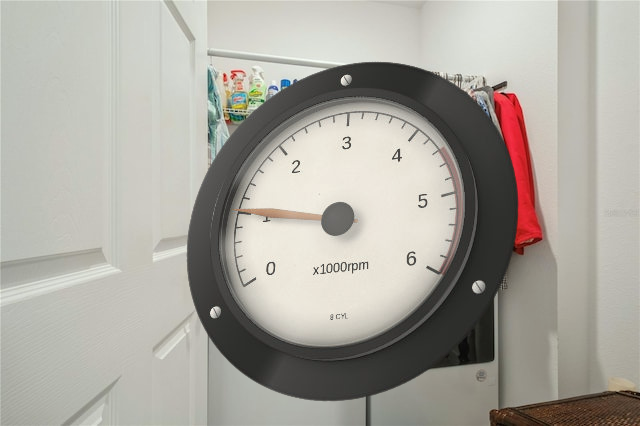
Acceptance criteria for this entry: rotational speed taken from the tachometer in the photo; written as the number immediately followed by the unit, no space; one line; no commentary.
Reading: 1000rpm
